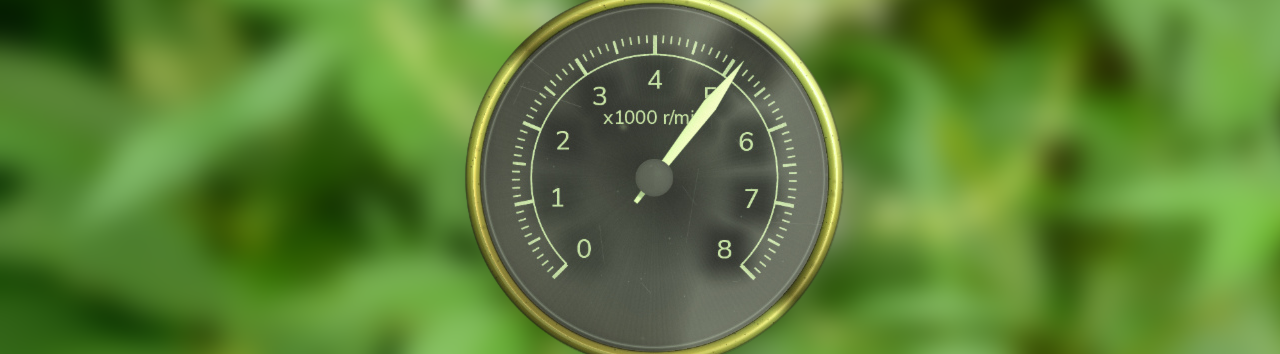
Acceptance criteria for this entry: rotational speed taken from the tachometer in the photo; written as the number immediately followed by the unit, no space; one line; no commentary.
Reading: 5100rpm
